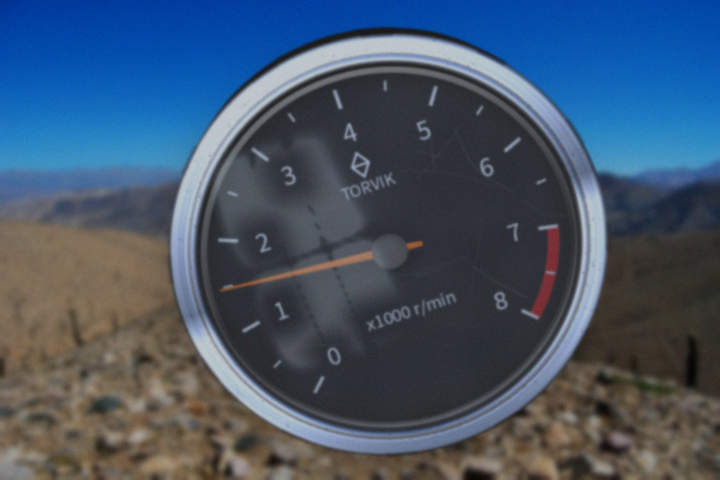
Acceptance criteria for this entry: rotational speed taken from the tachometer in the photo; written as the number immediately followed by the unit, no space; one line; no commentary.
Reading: 1500rpm
